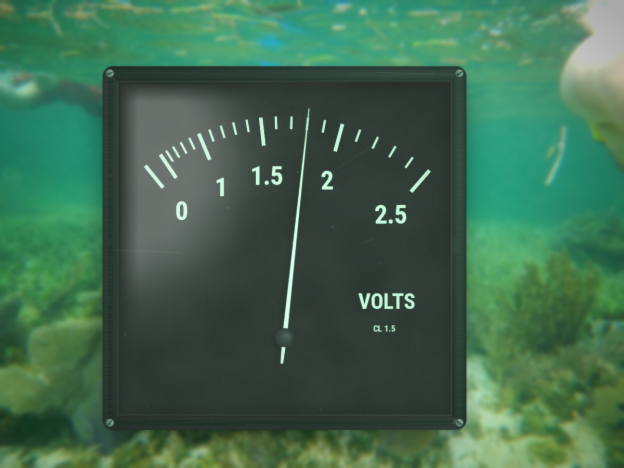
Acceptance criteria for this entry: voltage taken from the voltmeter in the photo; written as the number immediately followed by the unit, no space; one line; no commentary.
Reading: 1.8V
